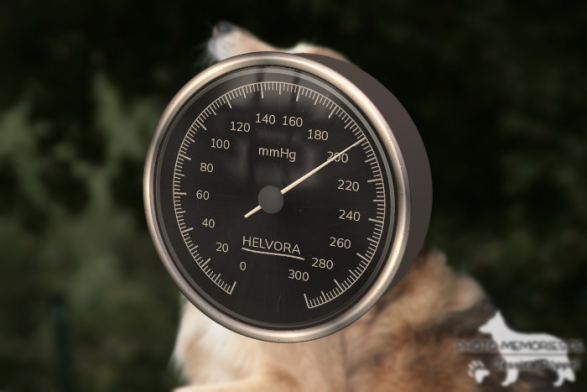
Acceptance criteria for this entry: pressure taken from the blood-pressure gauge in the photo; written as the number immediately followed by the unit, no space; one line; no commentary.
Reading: 200mmHg
